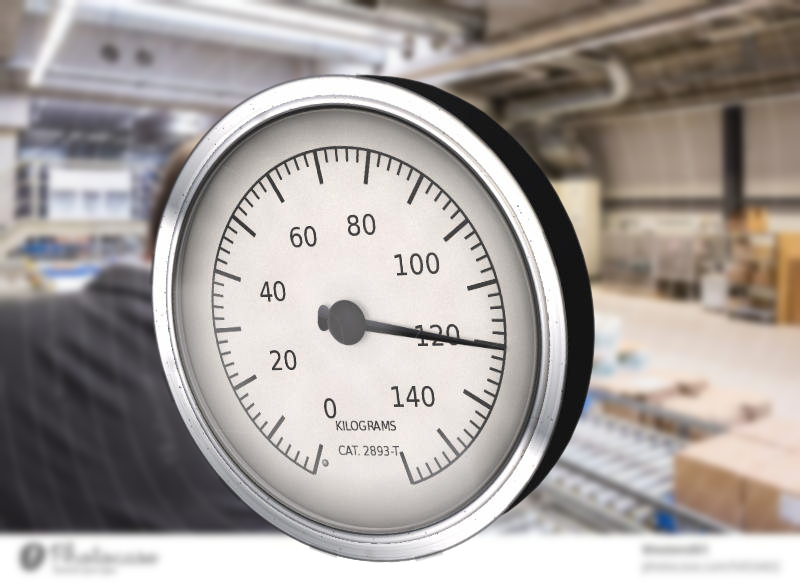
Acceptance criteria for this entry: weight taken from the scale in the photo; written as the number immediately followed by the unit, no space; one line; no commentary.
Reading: 120kg
